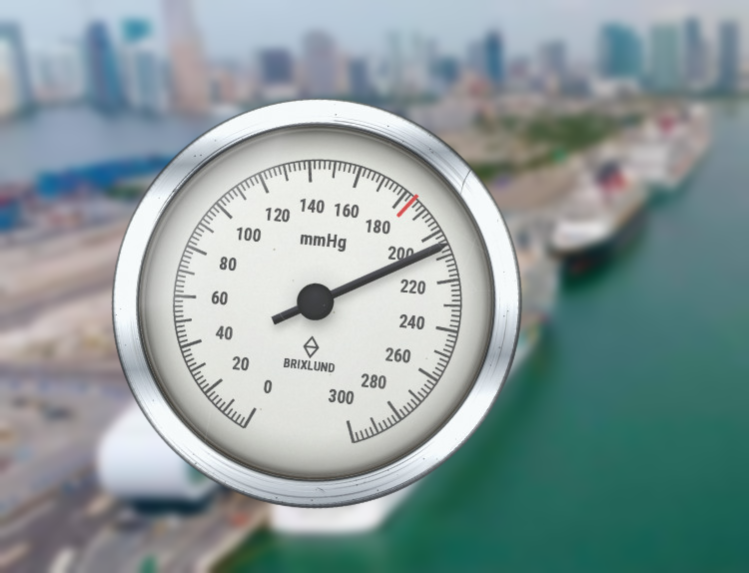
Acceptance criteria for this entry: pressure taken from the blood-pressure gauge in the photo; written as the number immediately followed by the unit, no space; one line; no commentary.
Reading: 206mmHg
